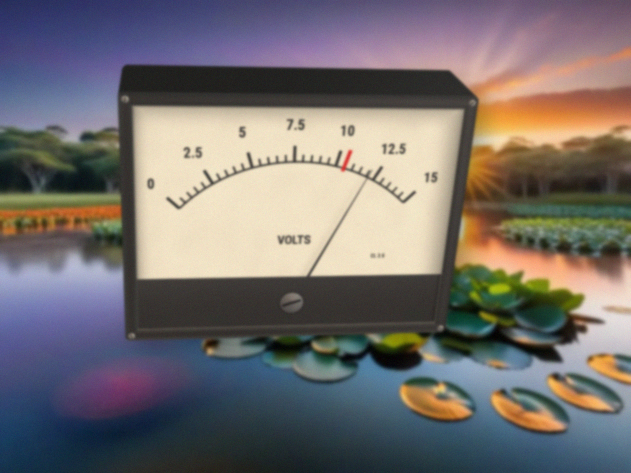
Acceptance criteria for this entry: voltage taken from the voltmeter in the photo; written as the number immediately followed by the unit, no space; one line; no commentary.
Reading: 12V
